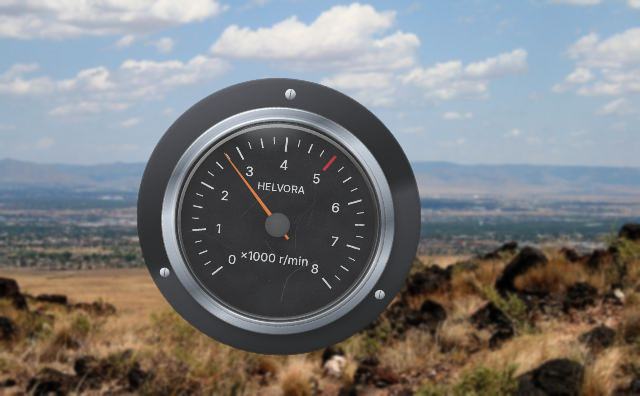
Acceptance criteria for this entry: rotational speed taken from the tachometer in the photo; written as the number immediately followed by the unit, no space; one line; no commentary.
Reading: 2750rpm
